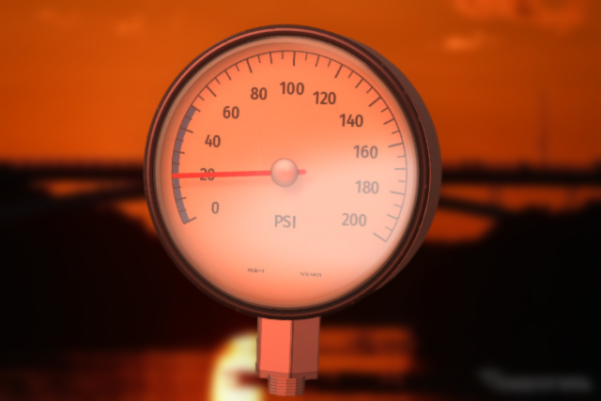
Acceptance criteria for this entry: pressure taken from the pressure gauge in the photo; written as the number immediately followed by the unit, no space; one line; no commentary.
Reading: 20psi
